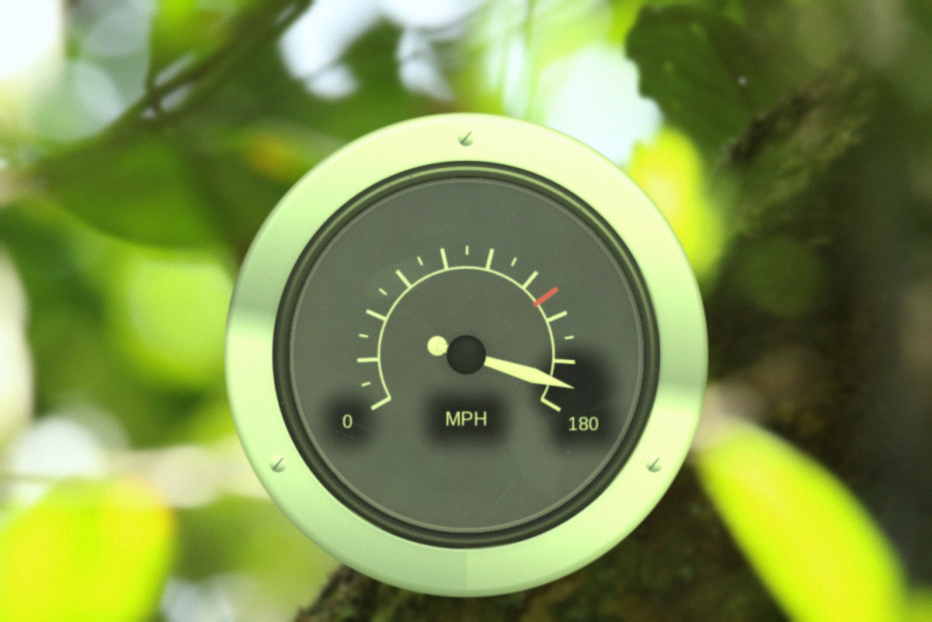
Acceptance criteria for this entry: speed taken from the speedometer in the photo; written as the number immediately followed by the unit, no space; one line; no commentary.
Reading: 170mph
